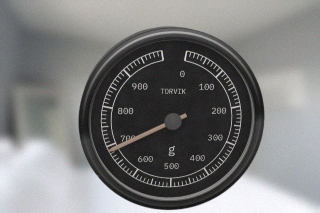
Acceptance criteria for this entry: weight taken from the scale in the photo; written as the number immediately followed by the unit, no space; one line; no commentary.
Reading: 690g
